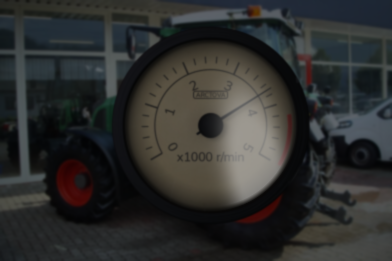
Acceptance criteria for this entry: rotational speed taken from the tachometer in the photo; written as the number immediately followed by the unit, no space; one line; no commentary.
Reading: 3700rpm
